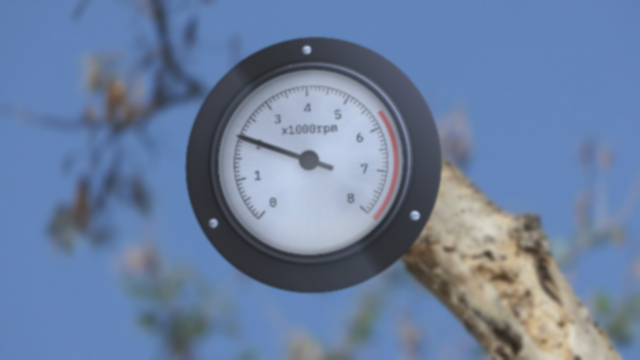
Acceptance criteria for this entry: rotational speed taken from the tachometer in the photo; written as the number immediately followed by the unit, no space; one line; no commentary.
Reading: 2000rpm
